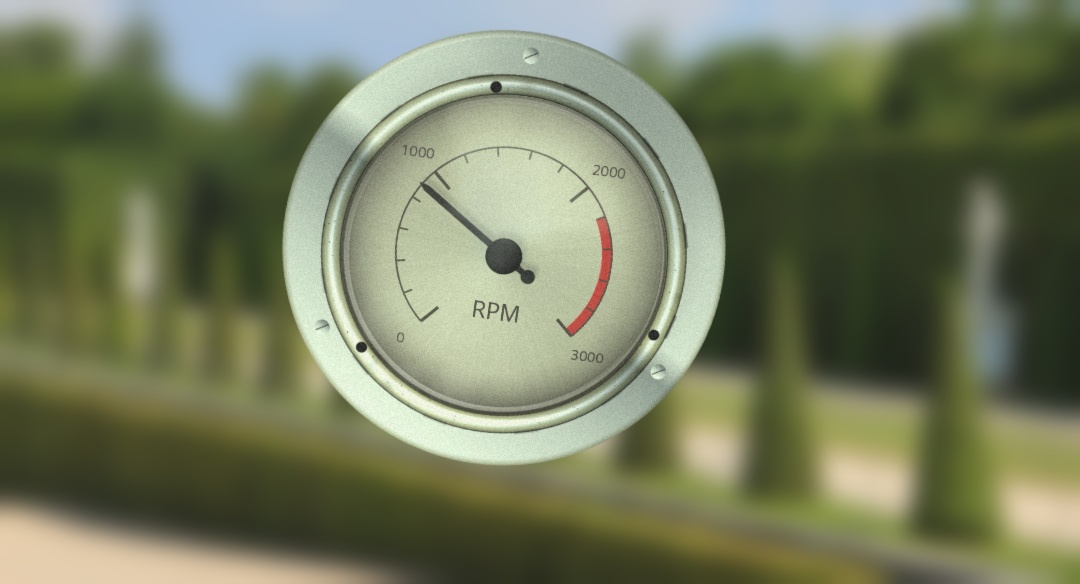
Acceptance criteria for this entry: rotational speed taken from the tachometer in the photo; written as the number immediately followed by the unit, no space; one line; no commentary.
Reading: 900rpm
